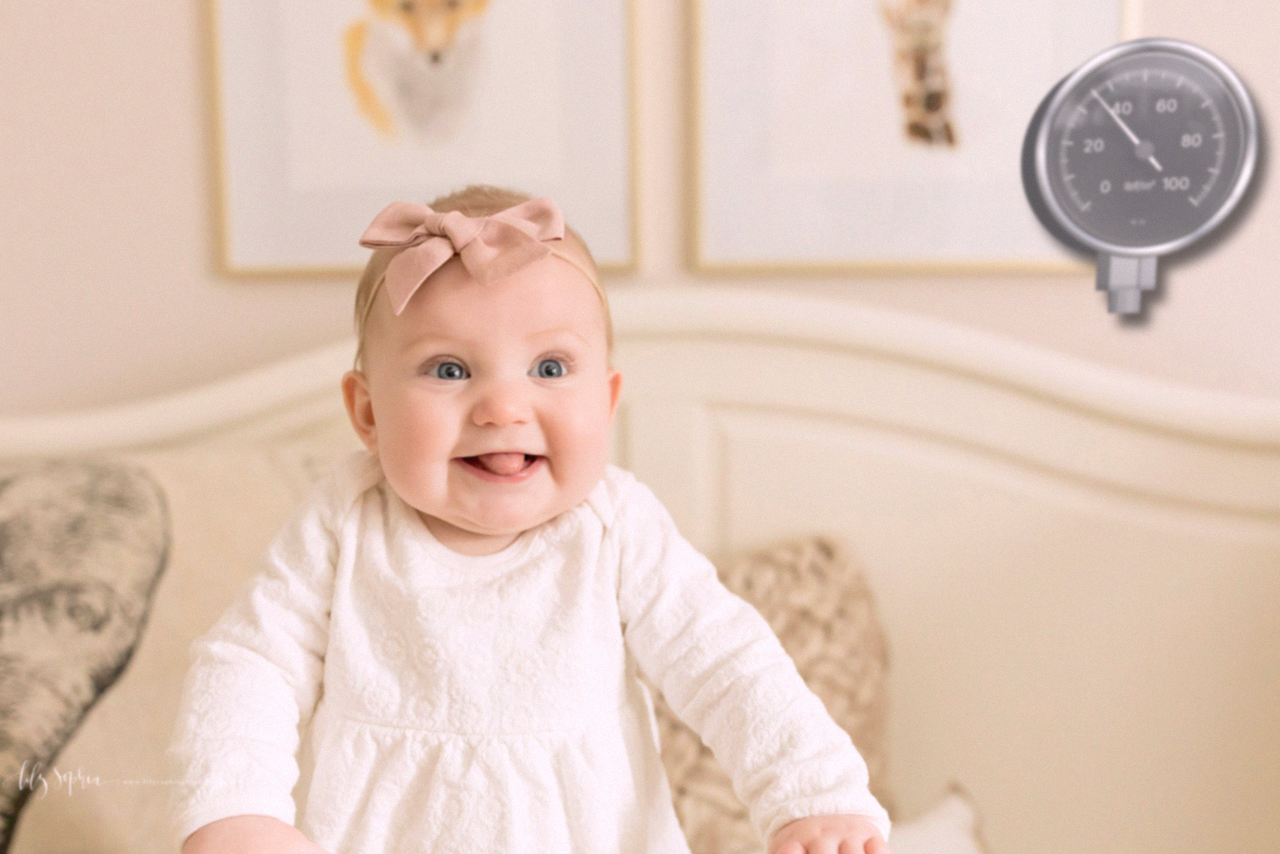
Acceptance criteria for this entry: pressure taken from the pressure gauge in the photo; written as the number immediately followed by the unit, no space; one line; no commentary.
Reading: 35psi
